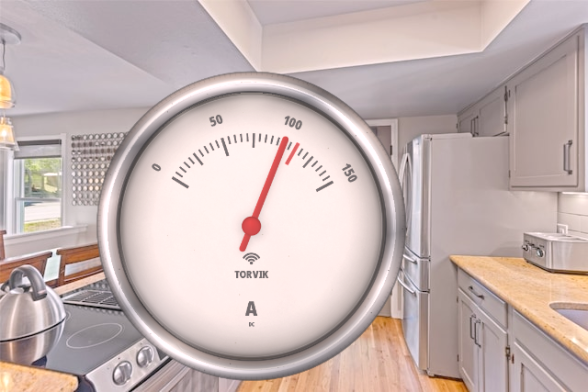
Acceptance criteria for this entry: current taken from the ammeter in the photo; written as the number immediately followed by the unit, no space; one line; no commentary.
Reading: 100A
